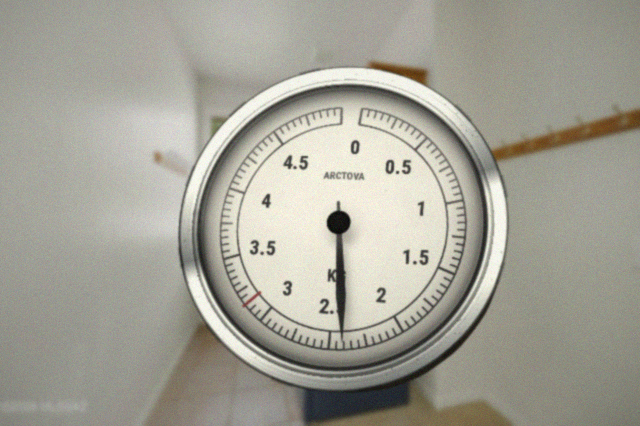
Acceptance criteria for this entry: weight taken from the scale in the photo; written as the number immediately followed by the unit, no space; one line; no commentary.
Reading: 2.4kg
